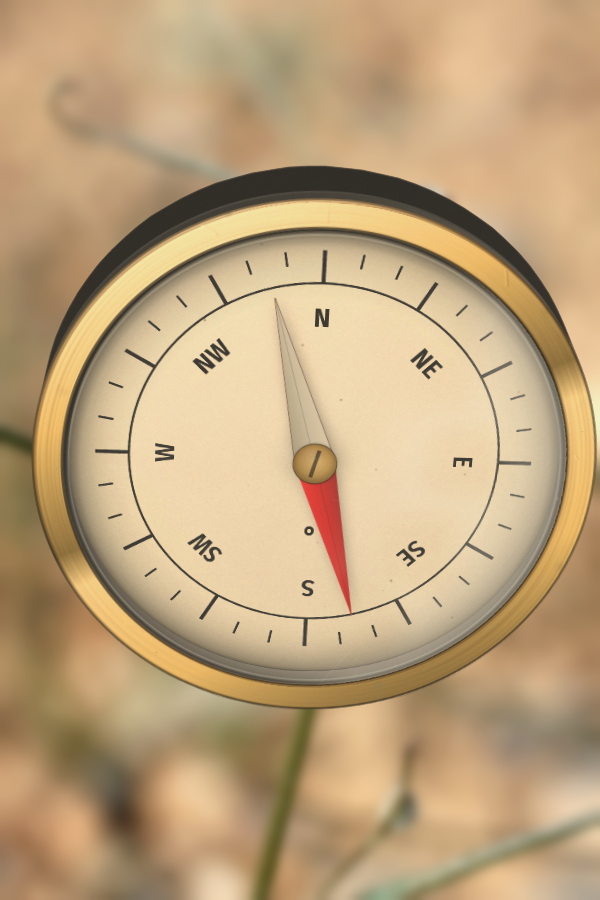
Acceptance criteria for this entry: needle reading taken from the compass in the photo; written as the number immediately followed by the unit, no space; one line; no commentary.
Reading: 165°
